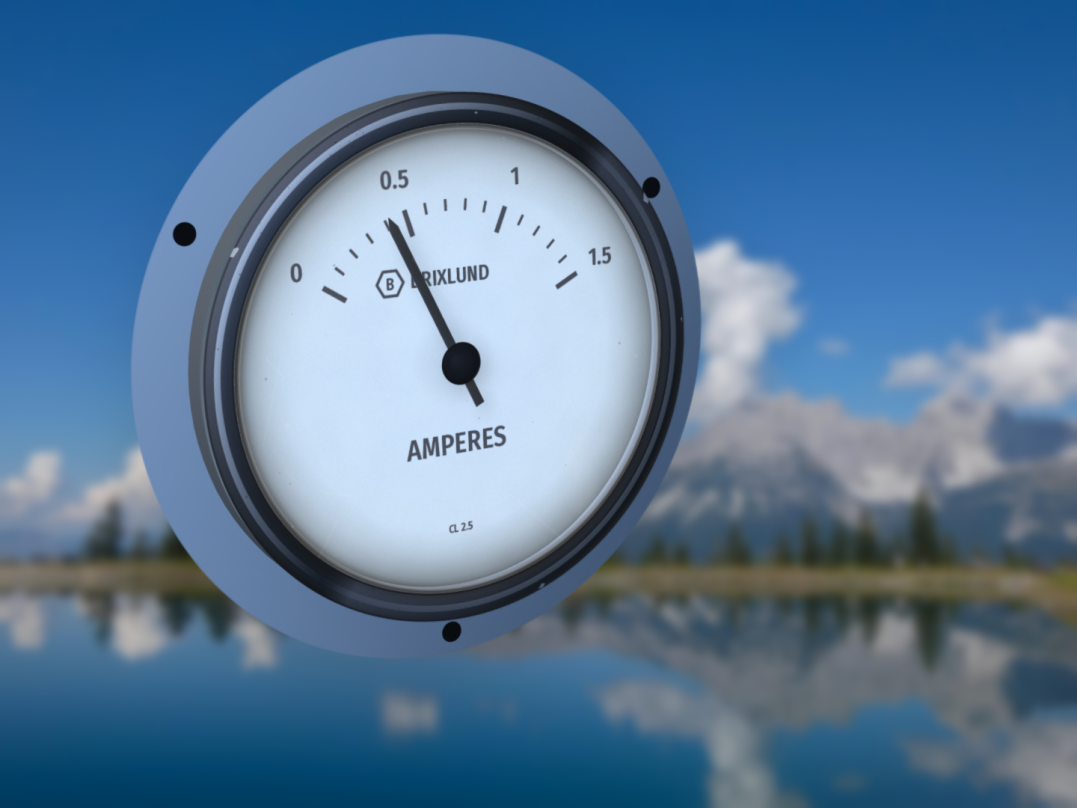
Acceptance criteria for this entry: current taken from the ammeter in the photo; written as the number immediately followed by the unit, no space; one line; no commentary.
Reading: 0.4A
